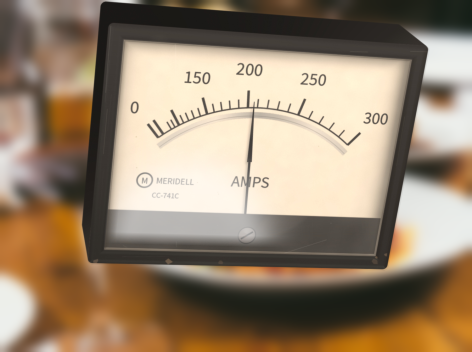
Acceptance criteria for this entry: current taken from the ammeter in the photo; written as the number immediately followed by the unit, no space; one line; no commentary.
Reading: 205A
